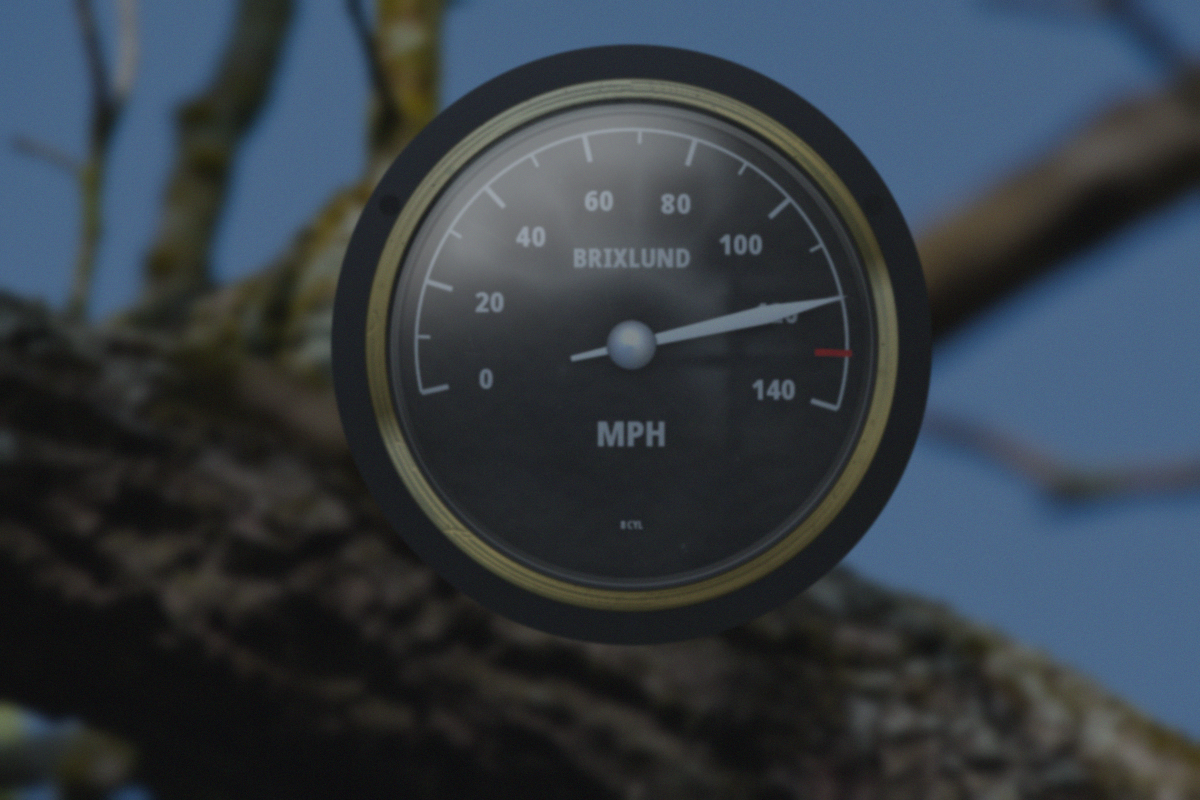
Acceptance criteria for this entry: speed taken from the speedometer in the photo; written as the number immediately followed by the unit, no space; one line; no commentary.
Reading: 120mph
